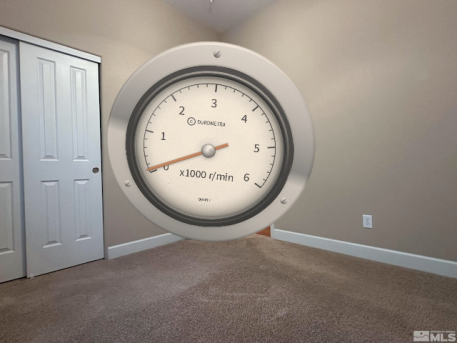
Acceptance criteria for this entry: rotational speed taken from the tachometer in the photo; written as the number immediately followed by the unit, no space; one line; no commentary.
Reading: 100rpm
